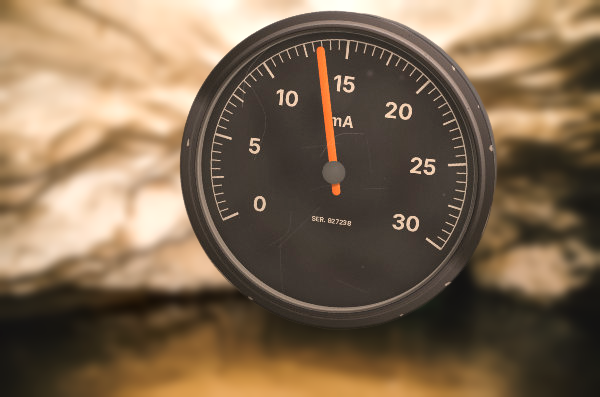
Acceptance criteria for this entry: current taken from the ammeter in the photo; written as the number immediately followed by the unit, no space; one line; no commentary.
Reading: 13.5mA
